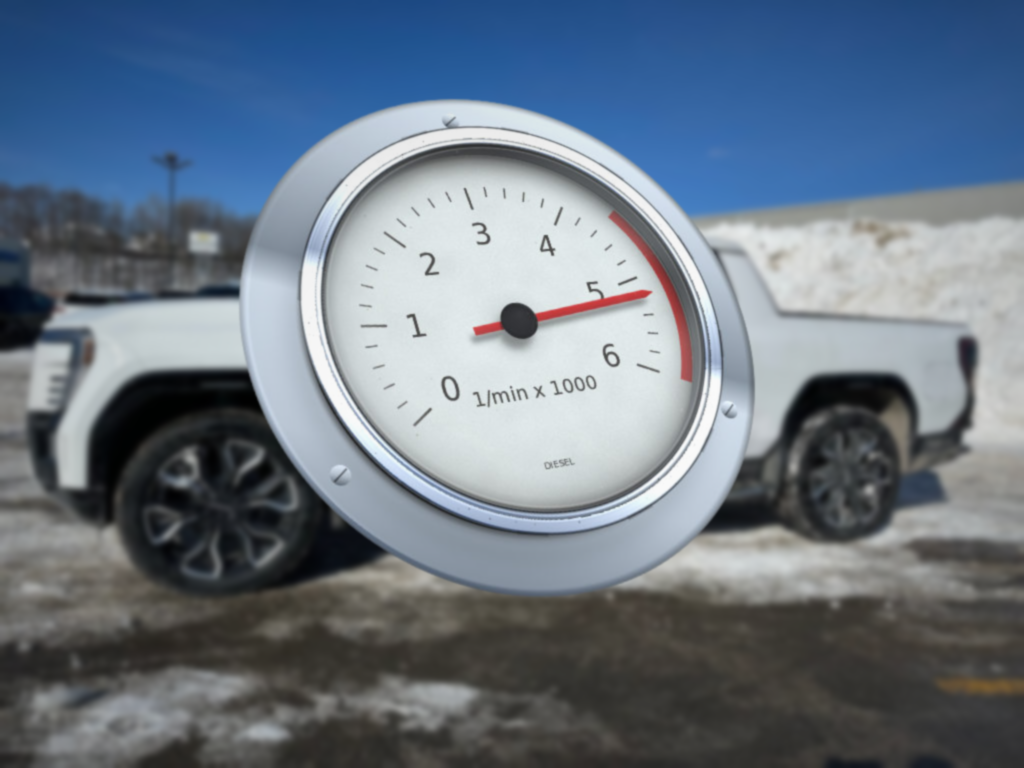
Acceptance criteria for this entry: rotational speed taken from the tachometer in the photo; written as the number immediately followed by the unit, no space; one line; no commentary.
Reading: 5200rpm
